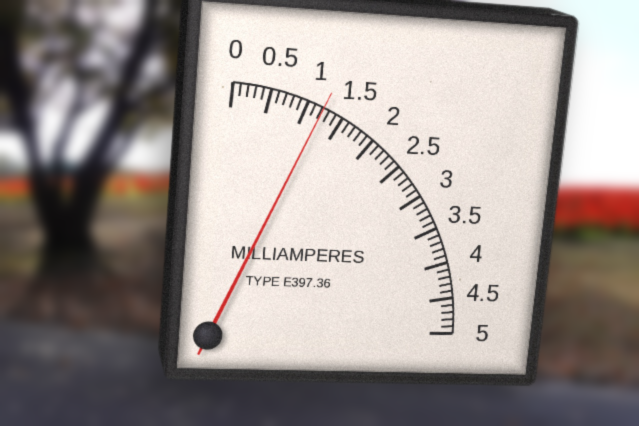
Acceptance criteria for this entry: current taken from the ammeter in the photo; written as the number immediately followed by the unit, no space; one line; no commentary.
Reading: 1.2mA
